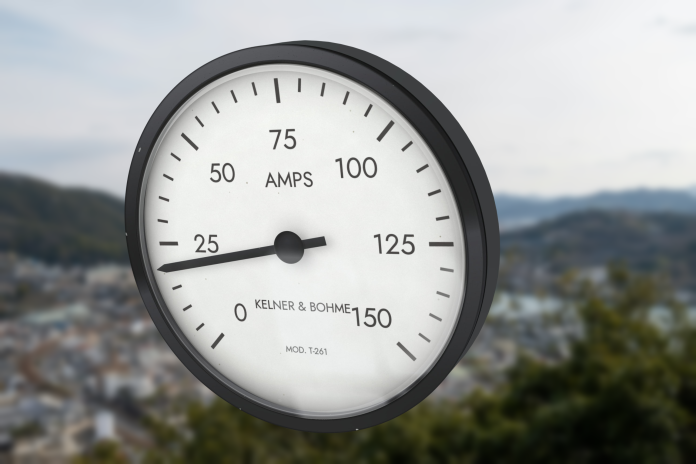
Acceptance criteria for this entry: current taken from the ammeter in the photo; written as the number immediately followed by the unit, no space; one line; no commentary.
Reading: 20A
